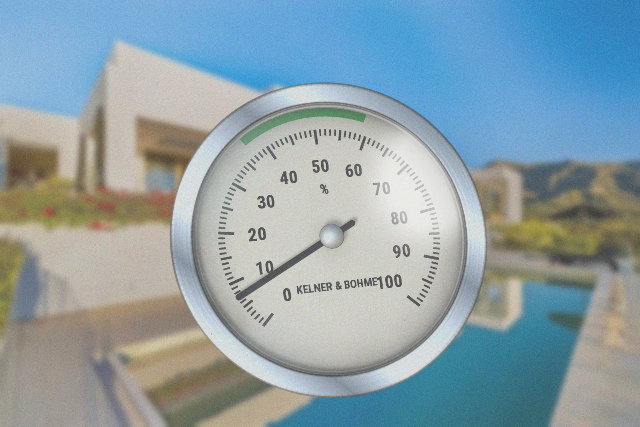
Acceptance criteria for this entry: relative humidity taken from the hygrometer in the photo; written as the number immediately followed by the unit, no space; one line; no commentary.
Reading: 7%
